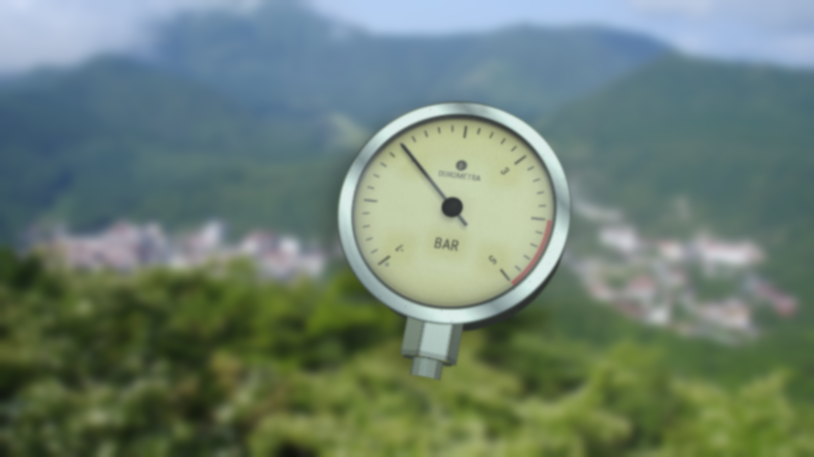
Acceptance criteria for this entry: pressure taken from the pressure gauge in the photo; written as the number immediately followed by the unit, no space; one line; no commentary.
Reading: 1bar
